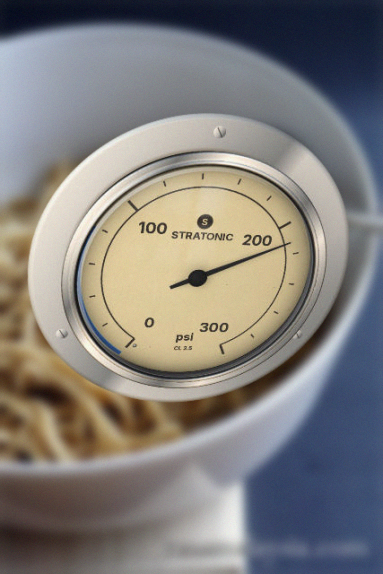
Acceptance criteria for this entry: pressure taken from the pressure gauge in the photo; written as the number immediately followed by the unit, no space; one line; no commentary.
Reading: 210psi
